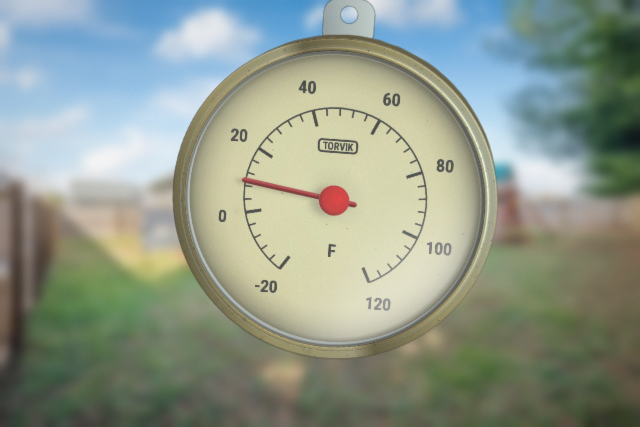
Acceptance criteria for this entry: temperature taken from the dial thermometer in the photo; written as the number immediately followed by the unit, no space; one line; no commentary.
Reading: 10°F
